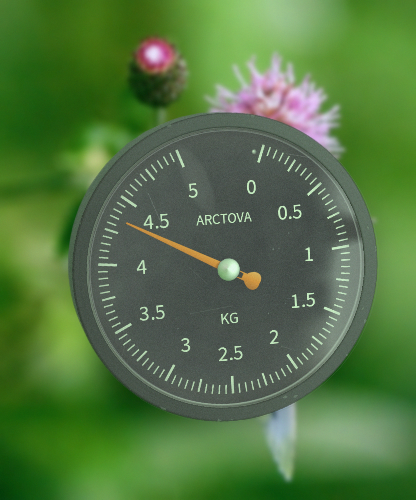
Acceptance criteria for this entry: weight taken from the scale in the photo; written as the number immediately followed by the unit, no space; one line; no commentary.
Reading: 4.35kg
